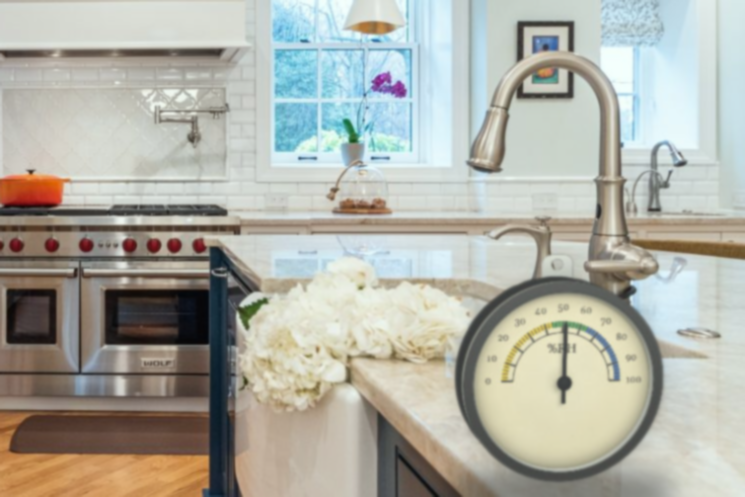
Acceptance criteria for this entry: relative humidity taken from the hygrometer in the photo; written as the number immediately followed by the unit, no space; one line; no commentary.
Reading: 50%
